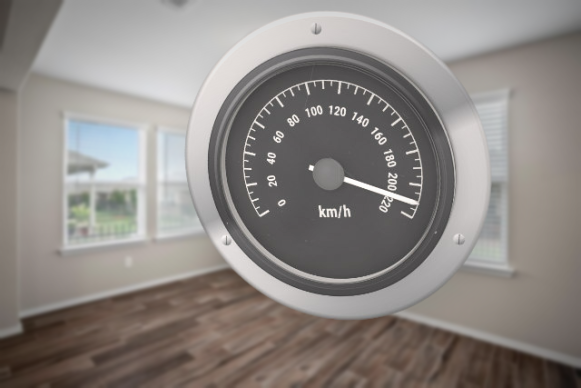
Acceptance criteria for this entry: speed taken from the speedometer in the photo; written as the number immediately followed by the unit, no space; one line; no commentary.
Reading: 210km/h
